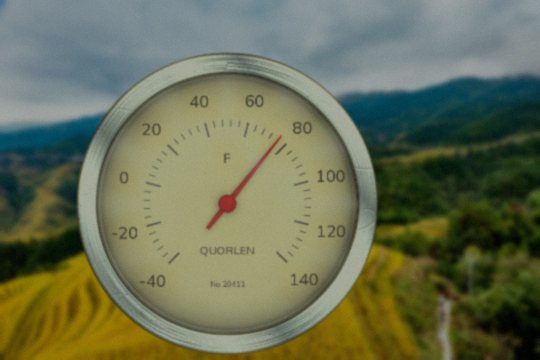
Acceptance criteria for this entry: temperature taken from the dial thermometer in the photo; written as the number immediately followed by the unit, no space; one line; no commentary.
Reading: 76°F
